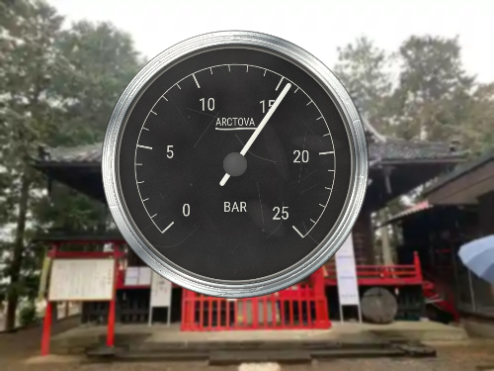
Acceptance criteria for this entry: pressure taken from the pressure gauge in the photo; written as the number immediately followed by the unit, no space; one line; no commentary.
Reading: 15.5bar
